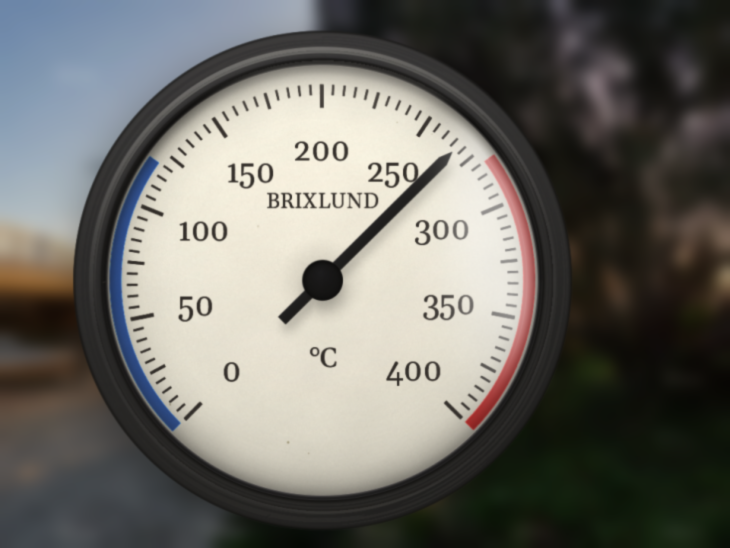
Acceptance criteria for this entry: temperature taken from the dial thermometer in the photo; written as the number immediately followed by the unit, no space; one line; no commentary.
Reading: 267.5°C
